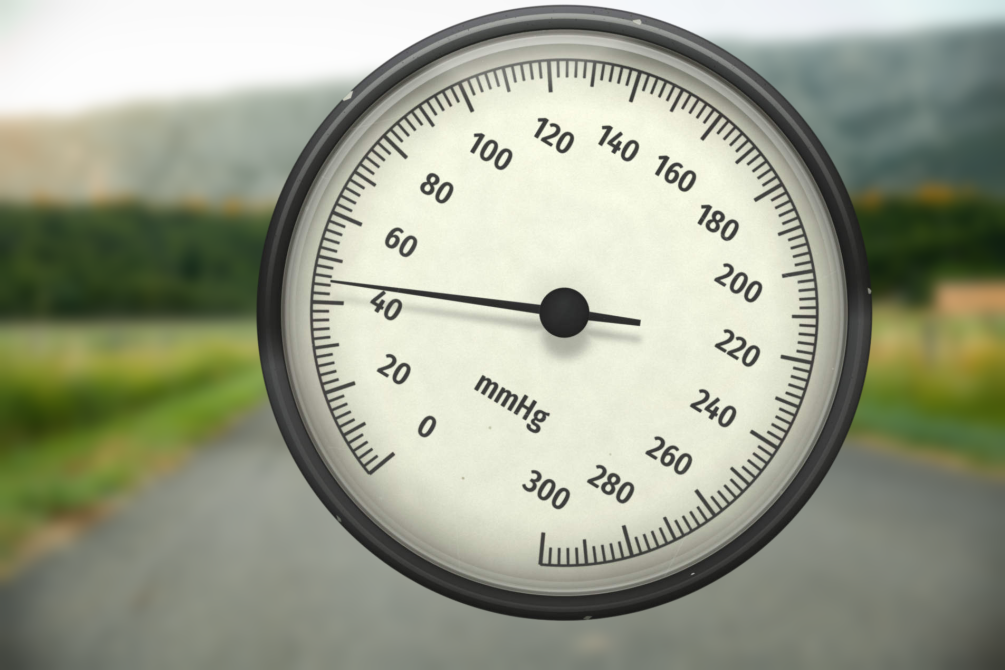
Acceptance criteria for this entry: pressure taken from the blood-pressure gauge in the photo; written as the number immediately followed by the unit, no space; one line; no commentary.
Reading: 45mmHg
